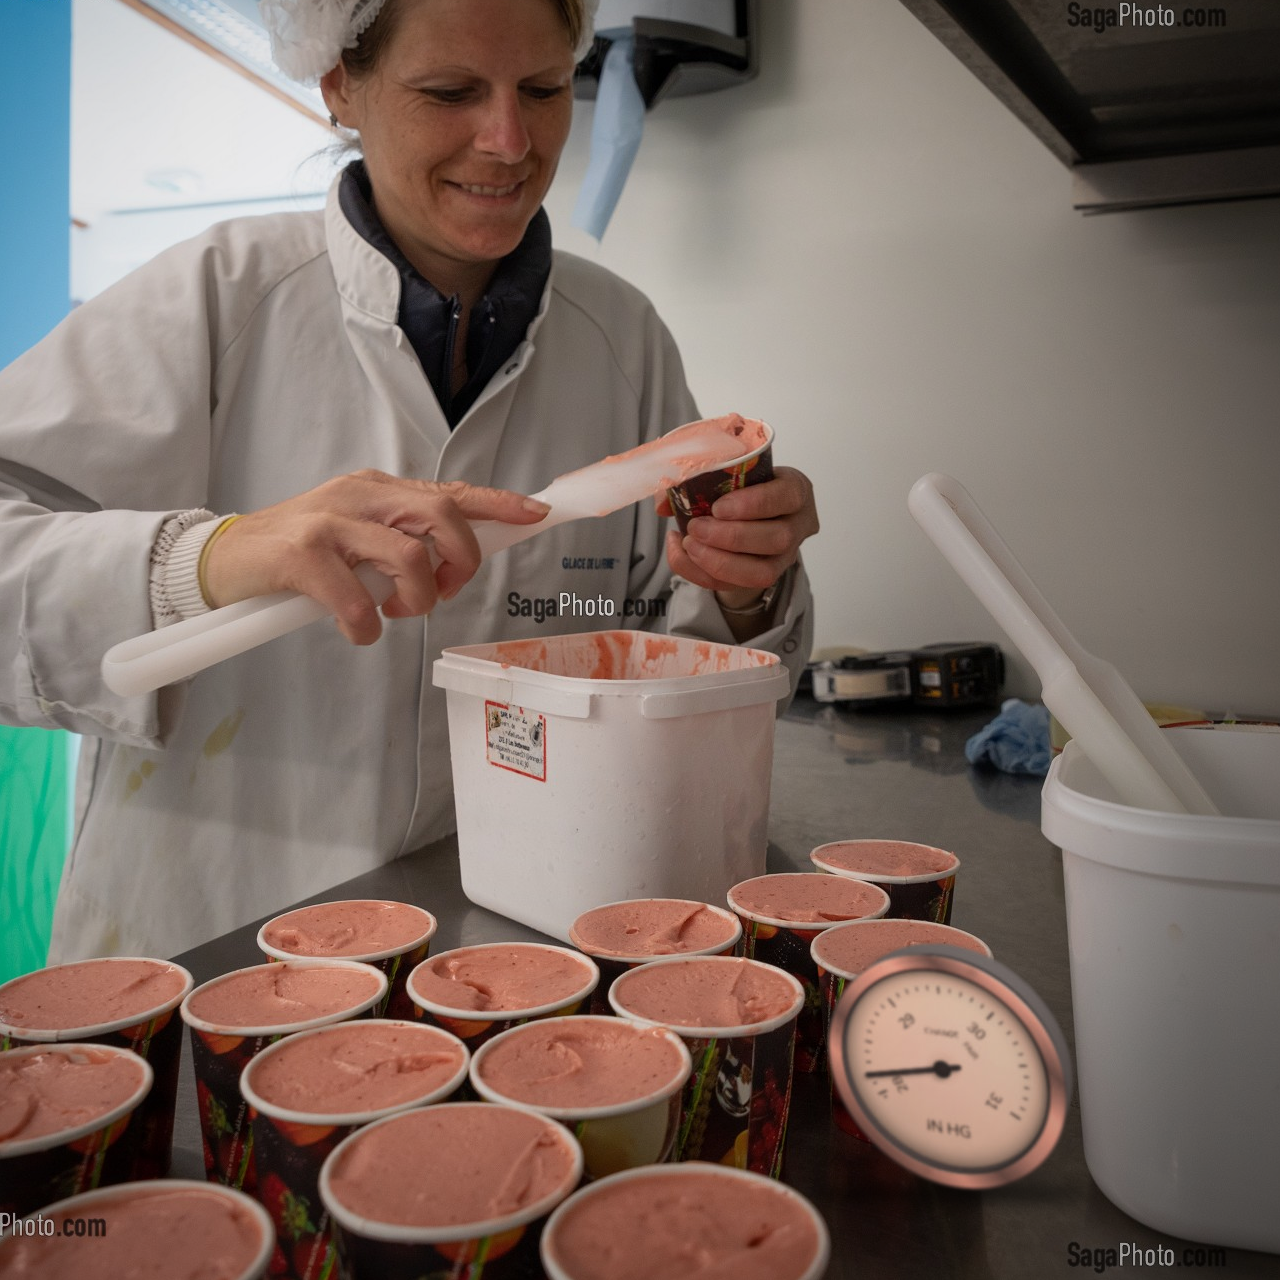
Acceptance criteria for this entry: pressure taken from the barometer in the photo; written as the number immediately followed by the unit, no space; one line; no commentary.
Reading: 28.2inHg
